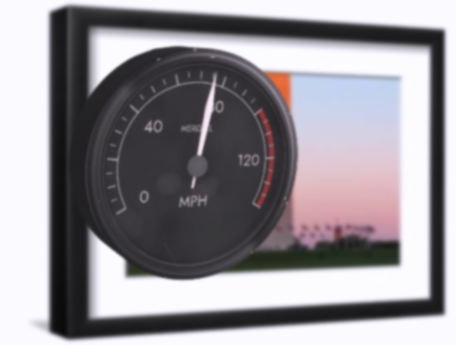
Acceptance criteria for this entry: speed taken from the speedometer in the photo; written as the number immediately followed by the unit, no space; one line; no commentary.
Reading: 75mph
